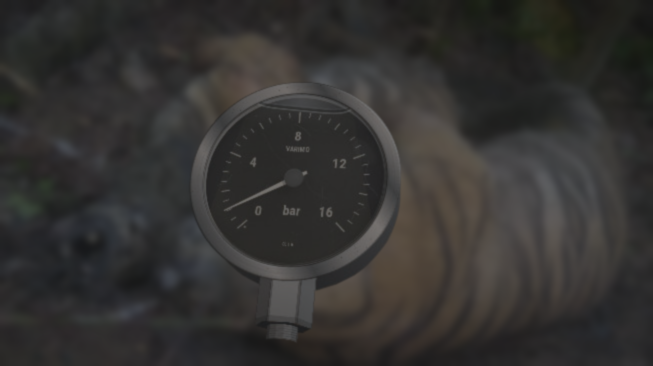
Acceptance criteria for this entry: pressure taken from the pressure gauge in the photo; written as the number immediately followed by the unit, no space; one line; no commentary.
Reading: 1bar
